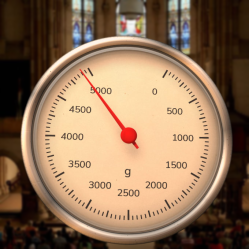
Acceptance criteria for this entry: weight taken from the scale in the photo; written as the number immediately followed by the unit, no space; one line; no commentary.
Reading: 4900g
